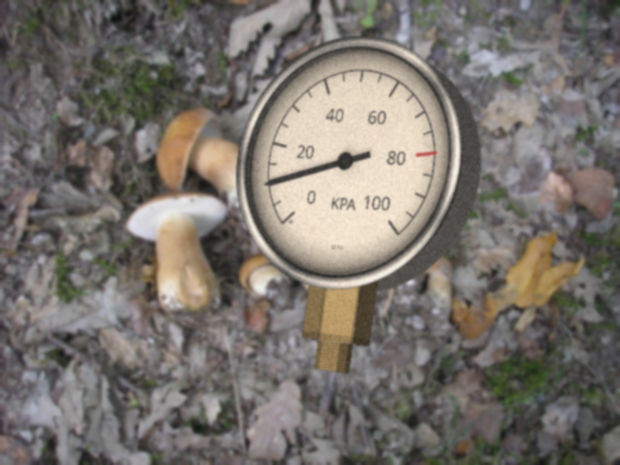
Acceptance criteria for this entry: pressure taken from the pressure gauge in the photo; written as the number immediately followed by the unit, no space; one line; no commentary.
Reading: 10kPa
